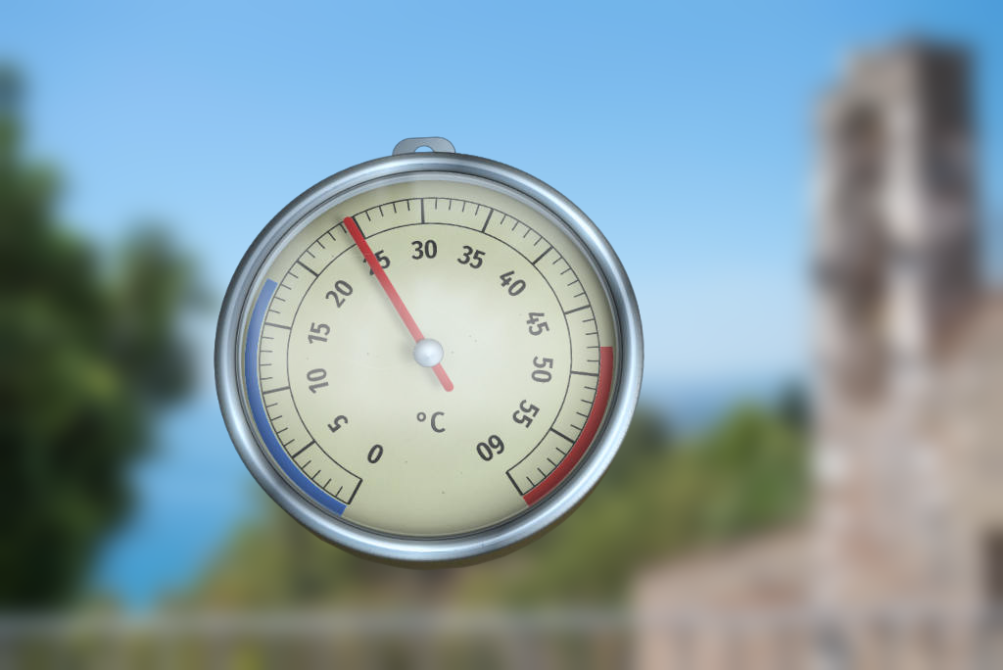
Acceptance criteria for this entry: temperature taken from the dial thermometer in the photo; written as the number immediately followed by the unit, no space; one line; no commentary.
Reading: 24.5°C
